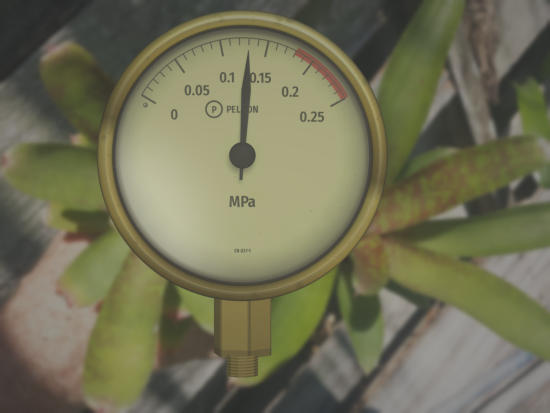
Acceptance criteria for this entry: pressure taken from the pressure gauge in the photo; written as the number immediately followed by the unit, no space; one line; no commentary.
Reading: 0.13MPa
